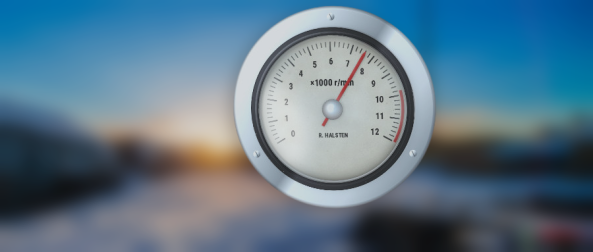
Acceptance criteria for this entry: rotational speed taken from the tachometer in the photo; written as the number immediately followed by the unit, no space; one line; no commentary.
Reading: 7600rpm
